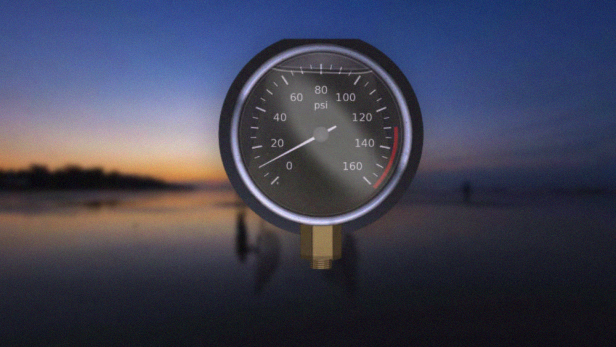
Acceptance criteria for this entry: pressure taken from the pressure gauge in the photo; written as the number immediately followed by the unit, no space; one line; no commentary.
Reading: 10psi
